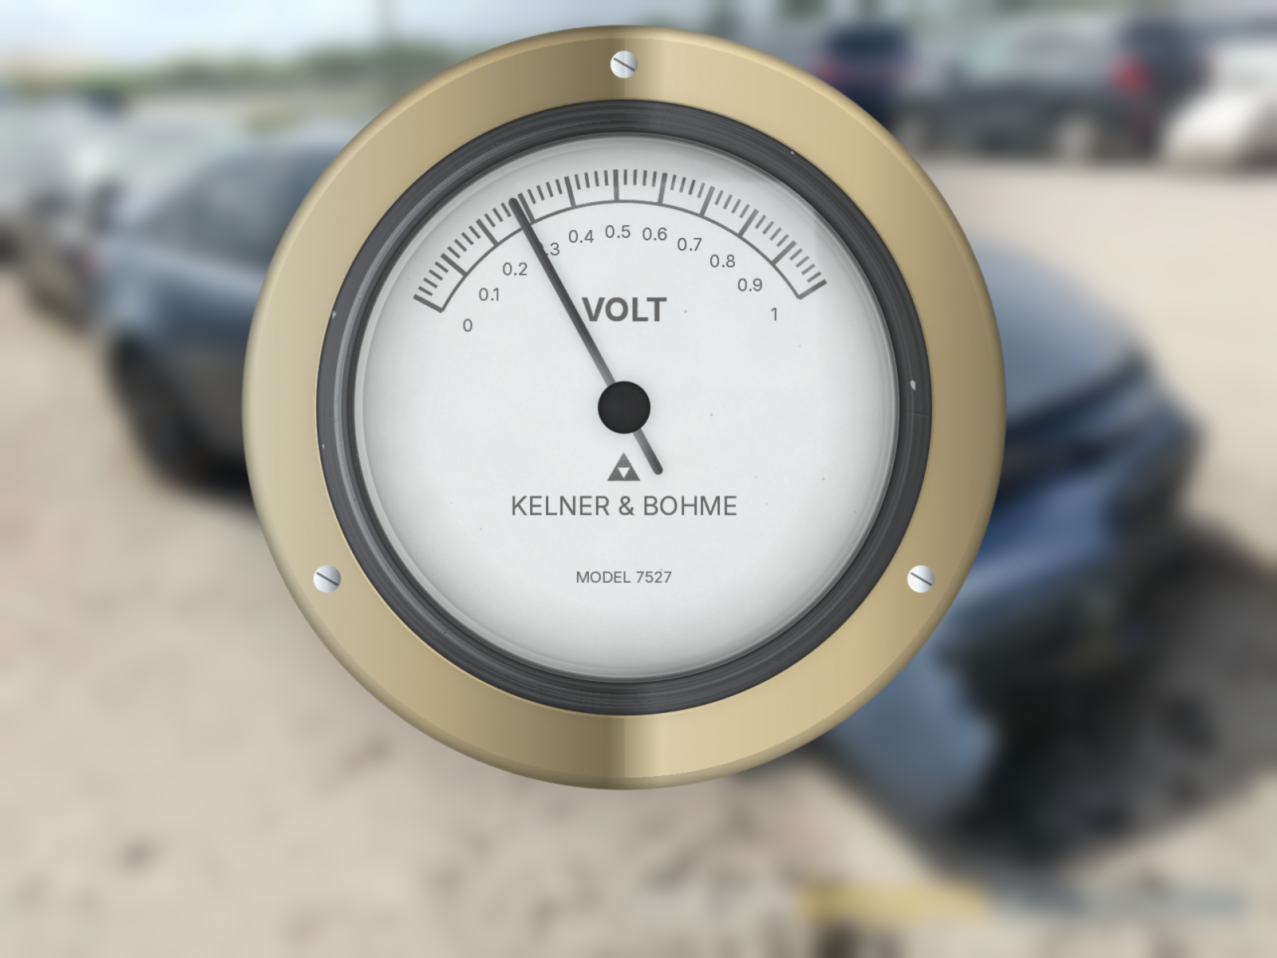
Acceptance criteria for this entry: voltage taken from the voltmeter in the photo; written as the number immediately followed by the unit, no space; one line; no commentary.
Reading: 0.28V
